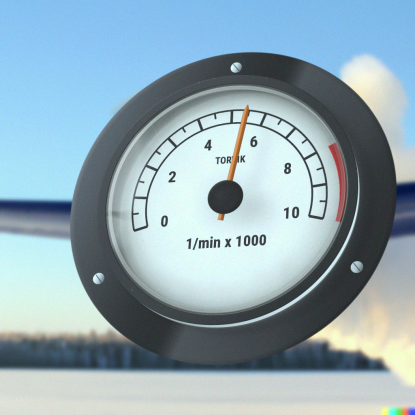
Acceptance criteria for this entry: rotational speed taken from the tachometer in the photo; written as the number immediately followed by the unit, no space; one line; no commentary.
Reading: 5500rpm
